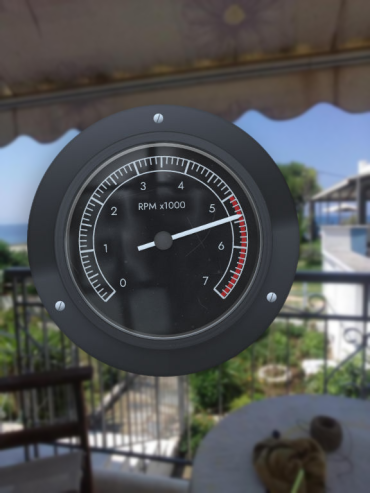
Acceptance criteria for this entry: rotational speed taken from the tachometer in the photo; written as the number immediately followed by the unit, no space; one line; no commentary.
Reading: 5400rpm
